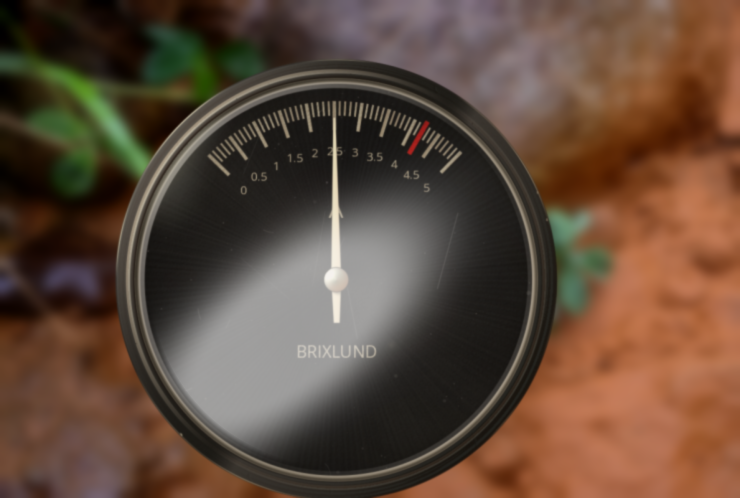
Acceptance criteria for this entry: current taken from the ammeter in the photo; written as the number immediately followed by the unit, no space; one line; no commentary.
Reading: 2.5A
